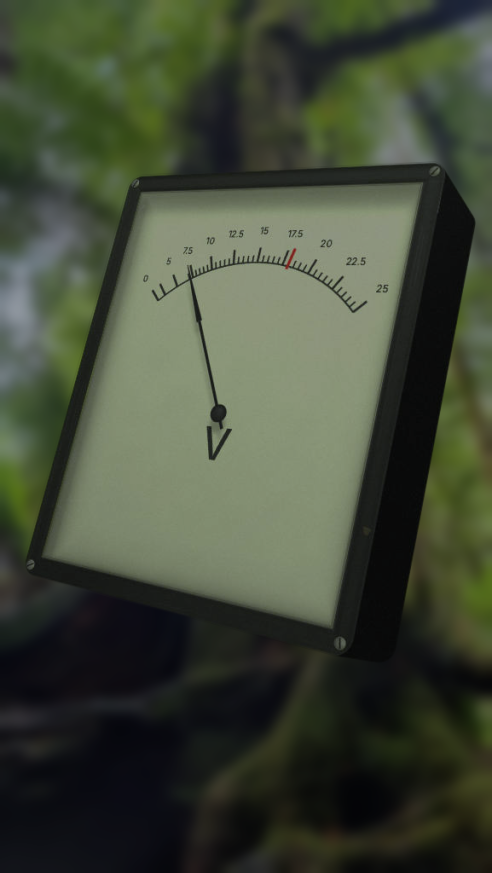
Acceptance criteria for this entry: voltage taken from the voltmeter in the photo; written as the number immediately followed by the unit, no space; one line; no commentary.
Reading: 7.5V
